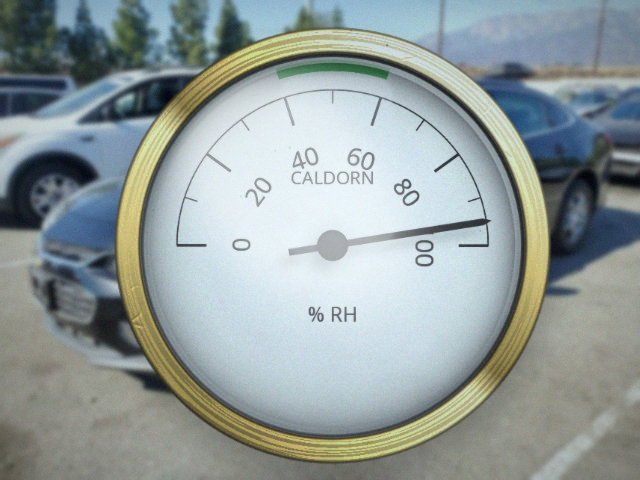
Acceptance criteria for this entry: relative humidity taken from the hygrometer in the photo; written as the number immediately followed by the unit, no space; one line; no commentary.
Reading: 95%
